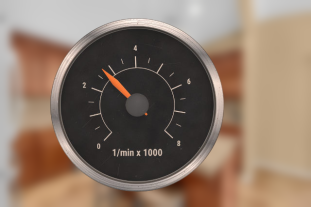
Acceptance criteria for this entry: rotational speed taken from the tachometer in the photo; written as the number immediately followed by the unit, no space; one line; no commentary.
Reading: 2750rpm
